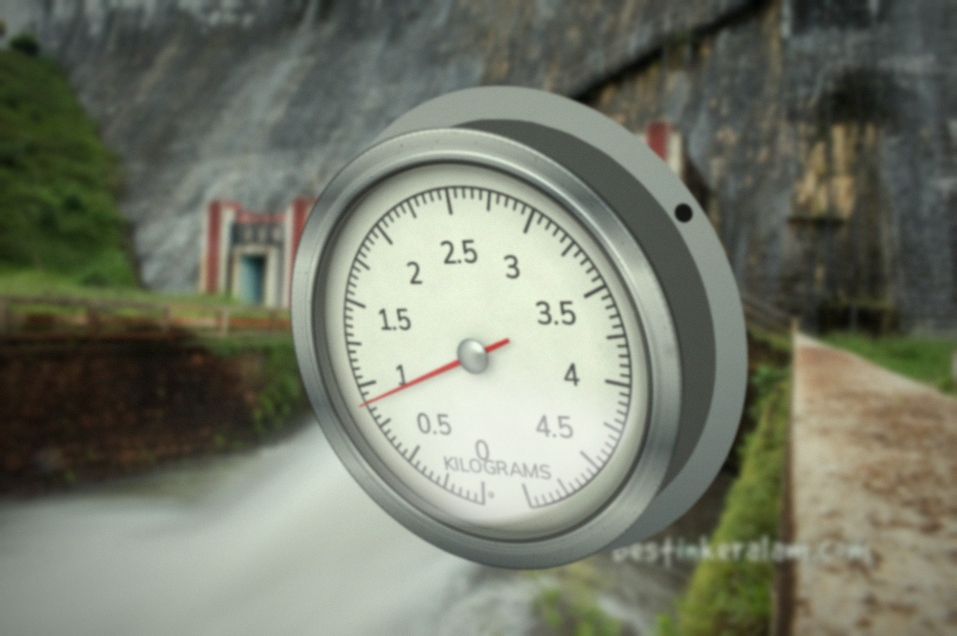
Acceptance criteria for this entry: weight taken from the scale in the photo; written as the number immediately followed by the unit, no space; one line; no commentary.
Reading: 0.9kg
